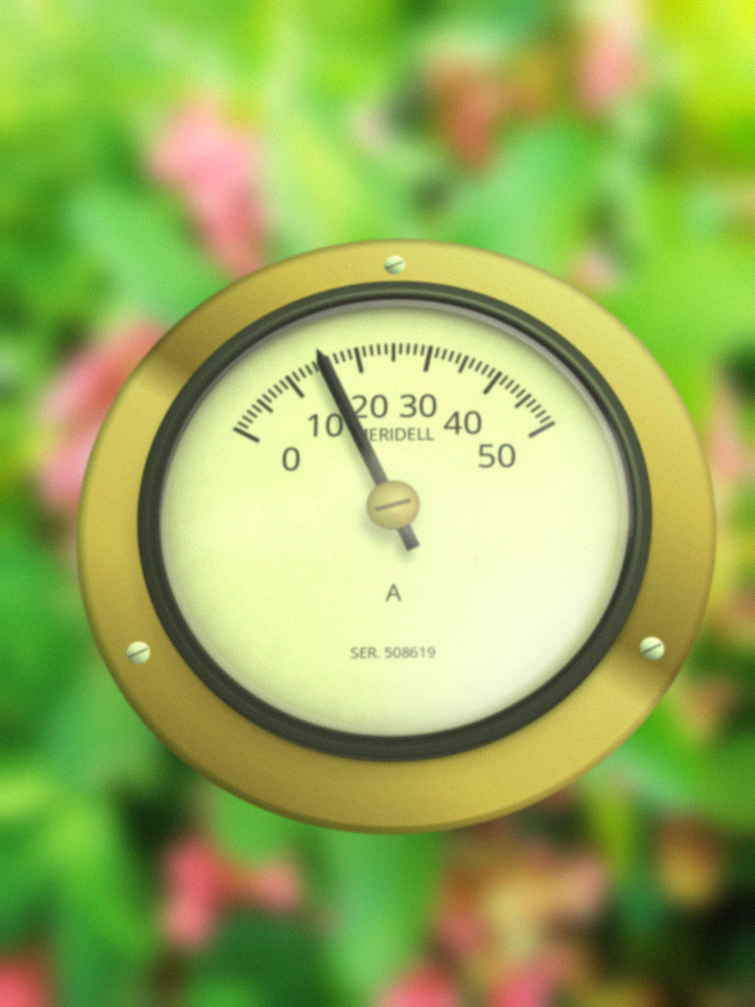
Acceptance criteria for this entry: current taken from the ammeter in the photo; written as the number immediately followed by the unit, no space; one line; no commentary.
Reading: 15A
